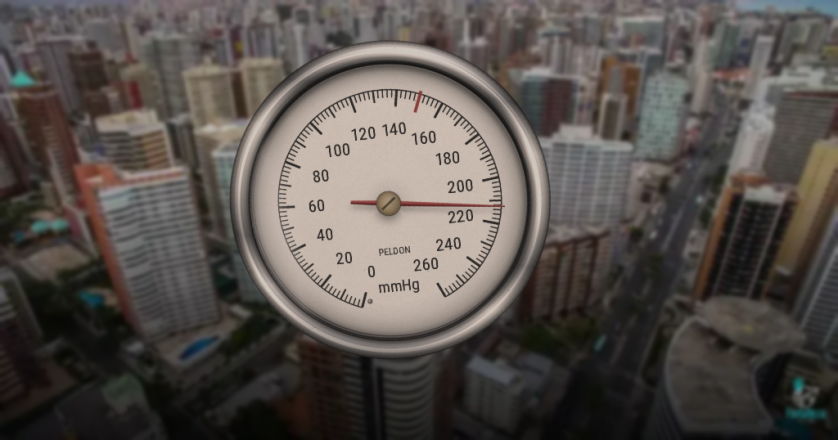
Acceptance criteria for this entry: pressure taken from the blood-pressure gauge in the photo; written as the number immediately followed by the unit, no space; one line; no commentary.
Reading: 212mmHg
